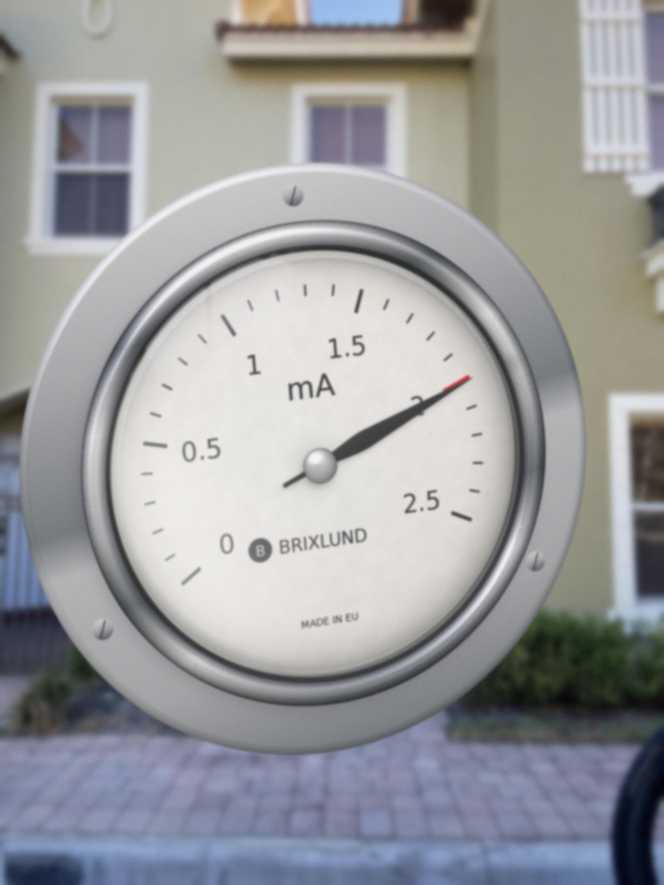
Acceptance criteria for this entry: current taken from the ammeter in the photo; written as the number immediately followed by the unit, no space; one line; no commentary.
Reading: 2mA
